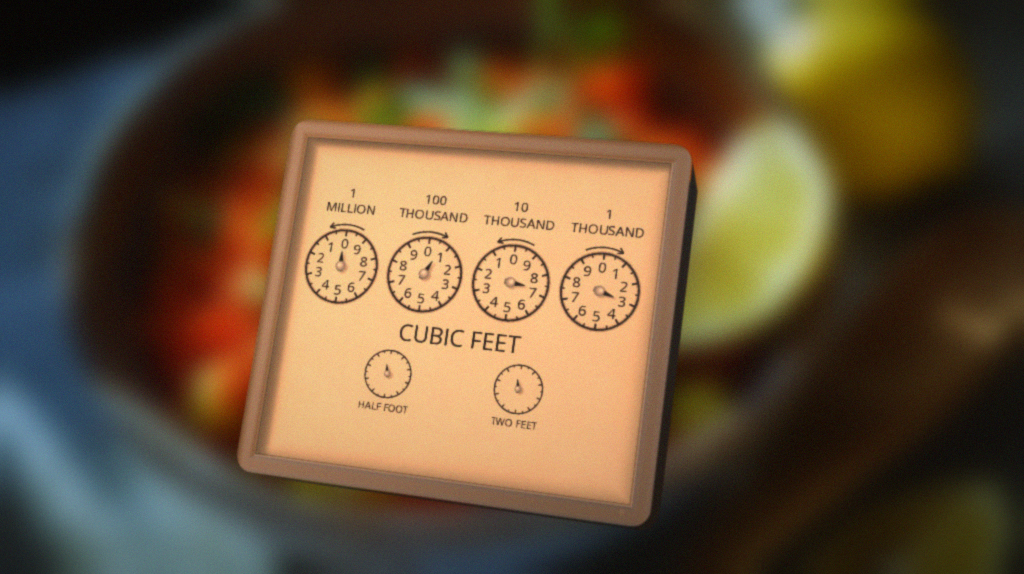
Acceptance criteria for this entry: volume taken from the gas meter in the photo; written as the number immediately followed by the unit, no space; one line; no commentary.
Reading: 7300ft³
